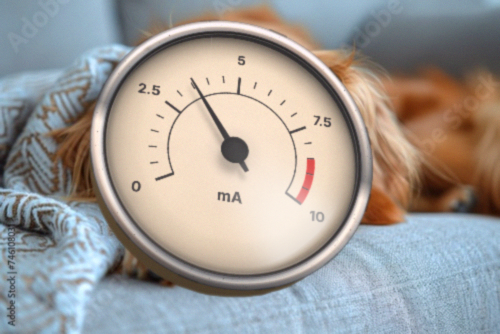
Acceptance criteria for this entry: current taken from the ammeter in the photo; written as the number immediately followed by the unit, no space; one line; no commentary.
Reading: 3.5mA
